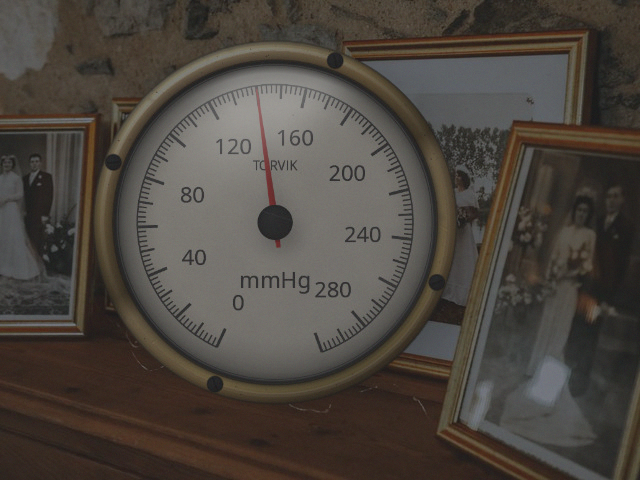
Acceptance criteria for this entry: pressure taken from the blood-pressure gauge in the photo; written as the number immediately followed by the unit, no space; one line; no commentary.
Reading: 140mmHg
